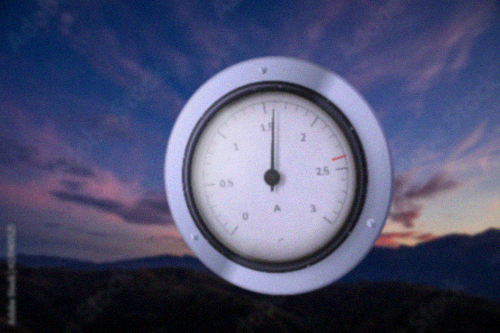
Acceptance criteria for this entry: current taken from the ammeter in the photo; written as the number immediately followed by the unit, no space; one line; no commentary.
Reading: 1.6A
